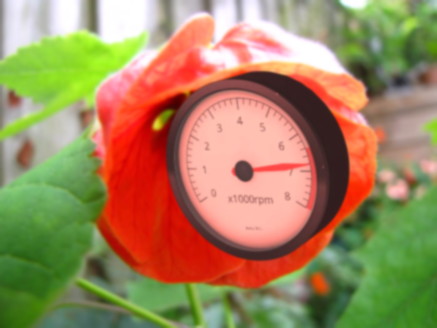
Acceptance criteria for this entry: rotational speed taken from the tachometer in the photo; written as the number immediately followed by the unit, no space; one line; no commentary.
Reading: 6800rpm
